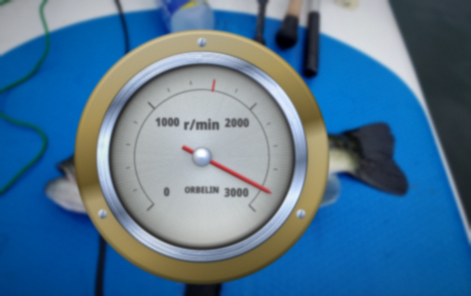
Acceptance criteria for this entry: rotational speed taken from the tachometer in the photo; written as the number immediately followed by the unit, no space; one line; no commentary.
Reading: 2800rpm
